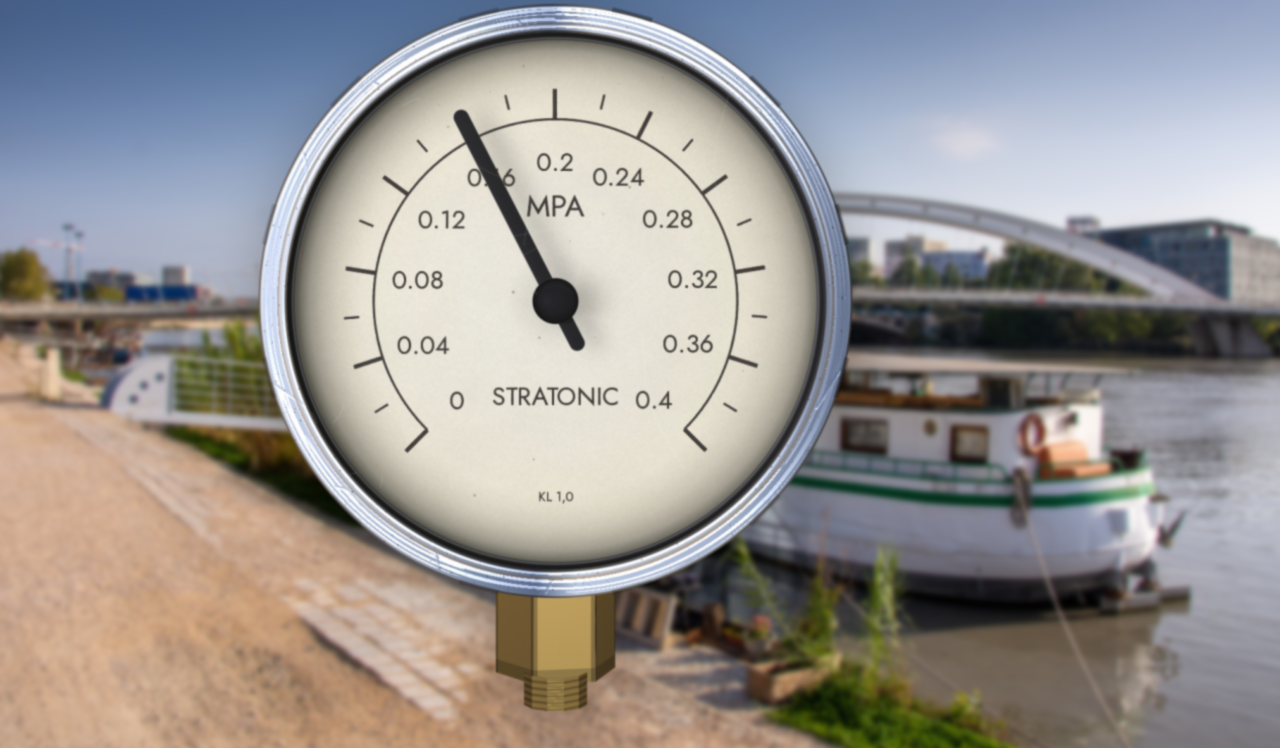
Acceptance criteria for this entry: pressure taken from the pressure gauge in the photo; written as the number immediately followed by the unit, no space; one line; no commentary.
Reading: 0.16MPa
